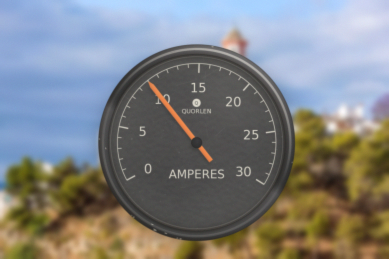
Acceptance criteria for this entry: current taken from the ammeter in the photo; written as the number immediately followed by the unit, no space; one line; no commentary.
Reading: 10A
